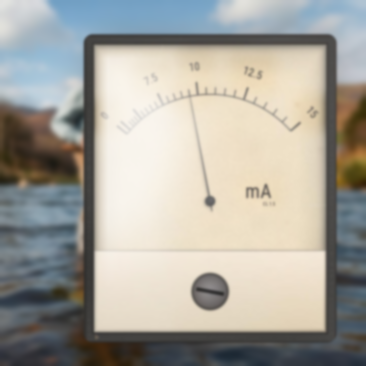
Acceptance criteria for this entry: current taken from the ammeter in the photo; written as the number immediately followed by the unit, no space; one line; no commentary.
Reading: 9.5mA
